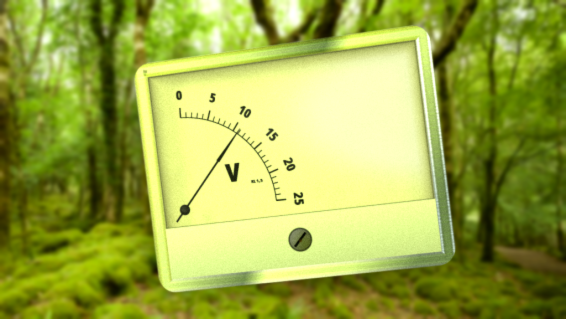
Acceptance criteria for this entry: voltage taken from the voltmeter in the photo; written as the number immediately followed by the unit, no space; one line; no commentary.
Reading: 11V
